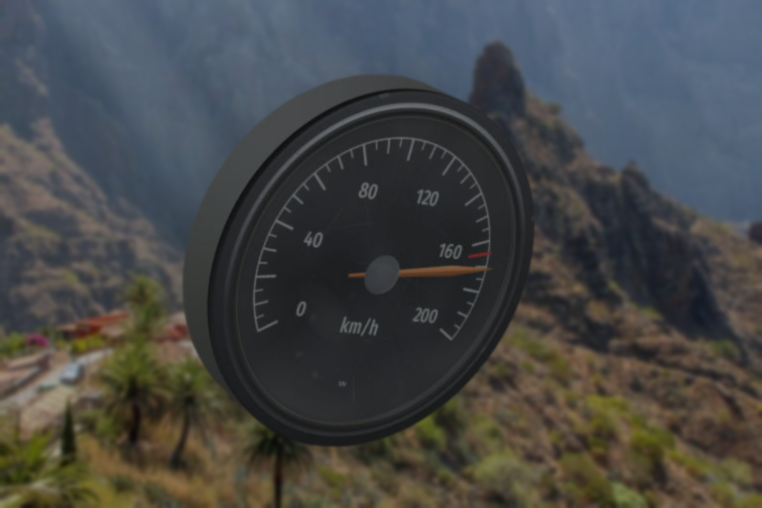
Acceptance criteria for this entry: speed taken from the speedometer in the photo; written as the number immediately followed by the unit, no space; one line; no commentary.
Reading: 170km/h
